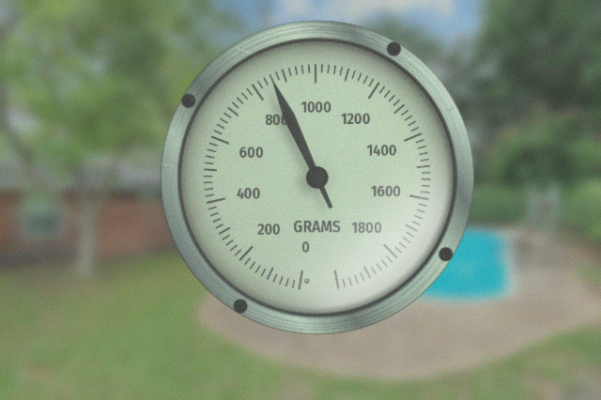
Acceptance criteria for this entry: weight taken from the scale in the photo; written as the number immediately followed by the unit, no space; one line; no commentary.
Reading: 860g
